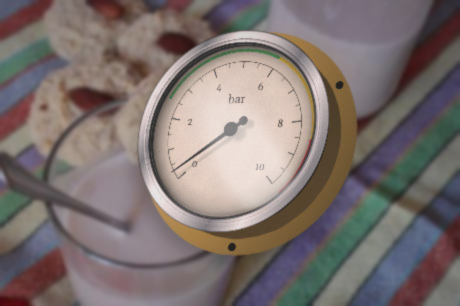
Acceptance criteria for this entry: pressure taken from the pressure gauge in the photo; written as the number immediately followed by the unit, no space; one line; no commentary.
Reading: 0.25bar
